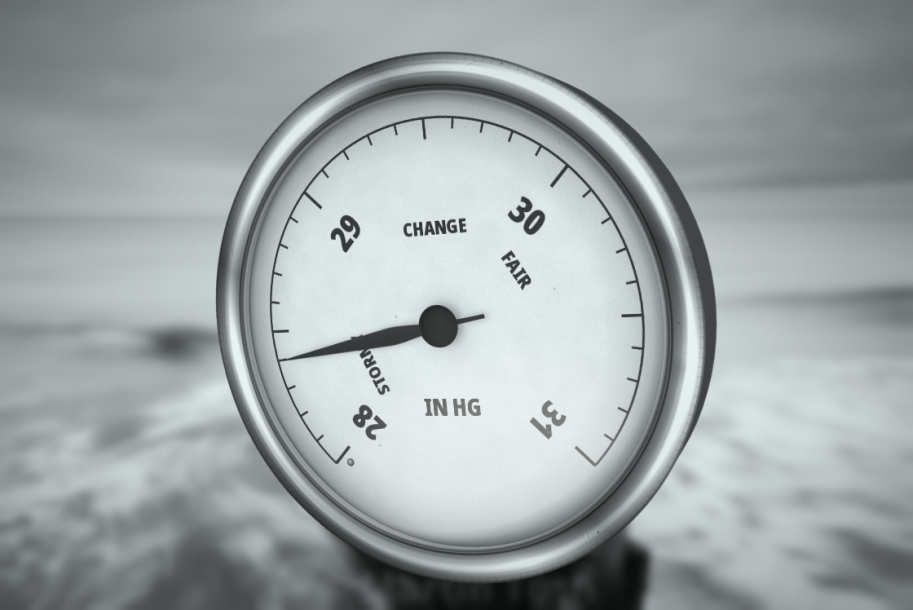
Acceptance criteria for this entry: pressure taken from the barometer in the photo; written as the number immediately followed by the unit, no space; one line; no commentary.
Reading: 28.4inHg
